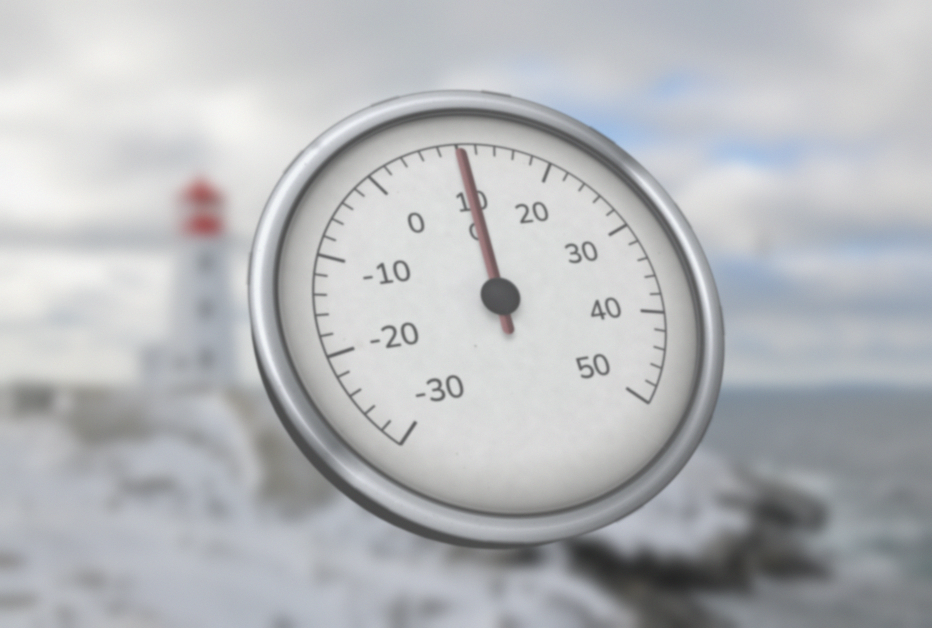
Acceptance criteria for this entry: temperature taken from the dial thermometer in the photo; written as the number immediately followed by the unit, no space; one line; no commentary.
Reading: 10°C
